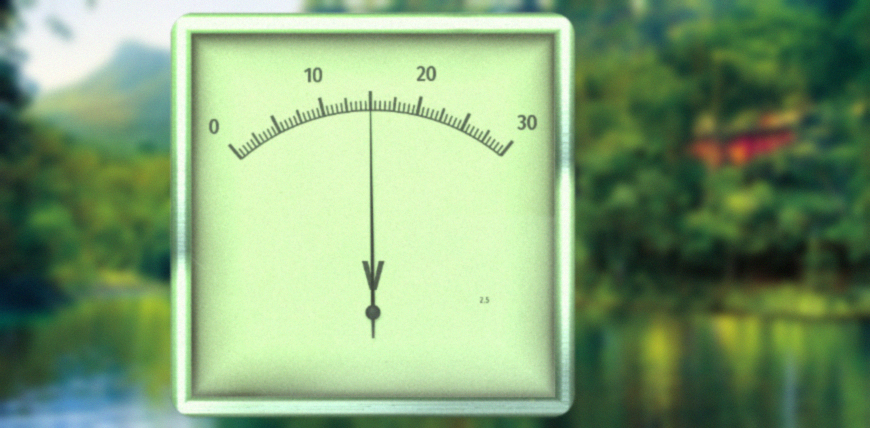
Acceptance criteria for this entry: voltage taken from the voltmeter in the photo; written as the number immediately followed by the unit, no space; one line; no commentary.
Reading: 15V
